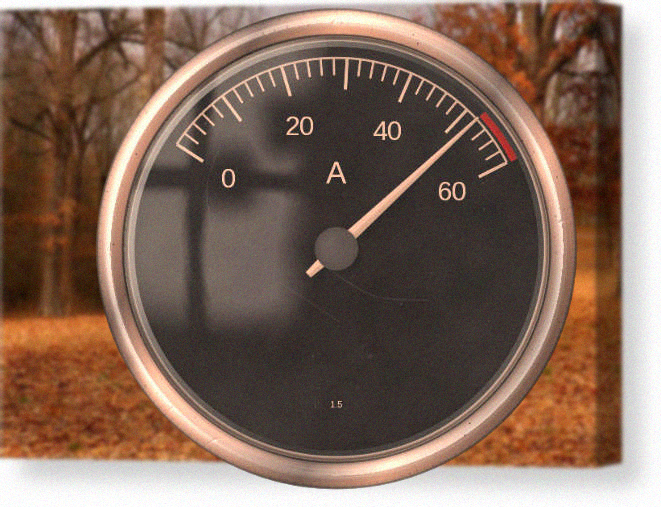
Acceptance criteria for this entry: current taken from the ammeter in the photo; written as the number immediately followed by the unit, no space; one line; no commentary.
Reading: 52A
